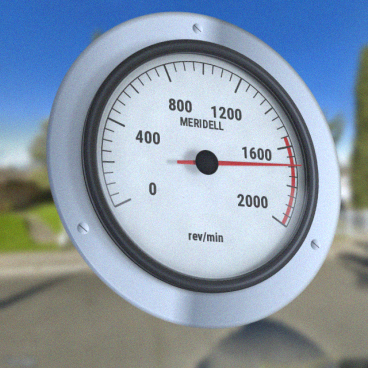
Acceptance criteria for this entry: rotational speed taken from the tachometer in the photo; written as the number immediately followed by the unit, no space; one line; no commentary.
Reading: 1700rpm
